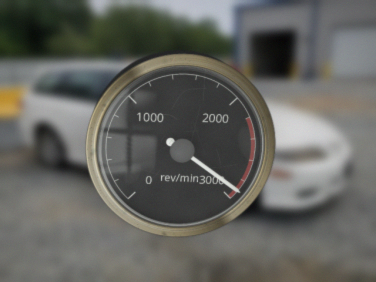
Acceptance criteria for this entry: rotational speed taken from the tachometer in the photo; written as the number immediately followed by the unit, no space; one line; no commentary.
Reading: 2900rpm
